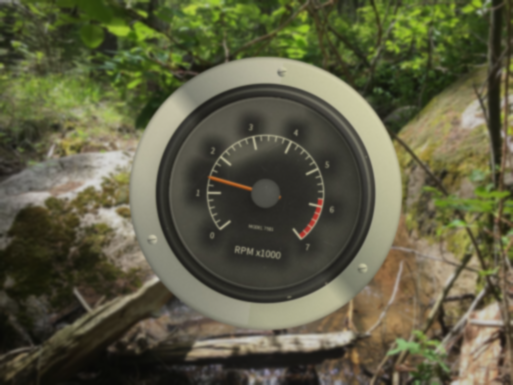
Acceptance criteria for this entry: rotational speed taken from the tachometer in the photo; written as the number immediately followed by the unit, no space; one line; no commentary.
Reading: 1400rpm
